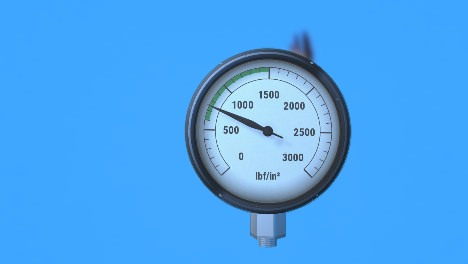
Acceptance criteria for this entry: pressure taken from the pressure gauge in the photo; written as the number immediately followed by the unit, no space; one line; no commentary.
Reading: 750psi
